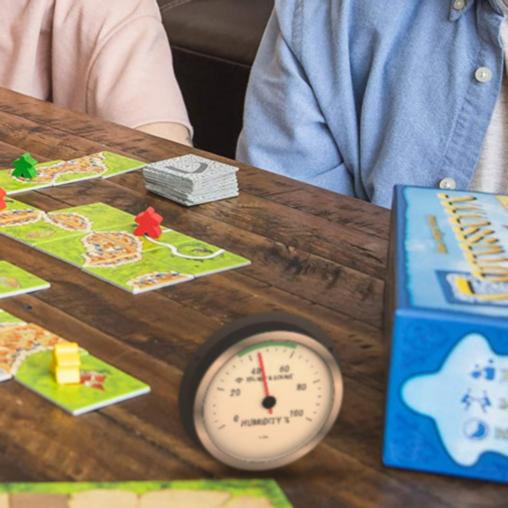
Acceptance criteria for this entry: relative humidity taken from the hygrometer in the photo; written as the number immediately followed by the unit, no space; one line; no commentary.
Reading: 44%
